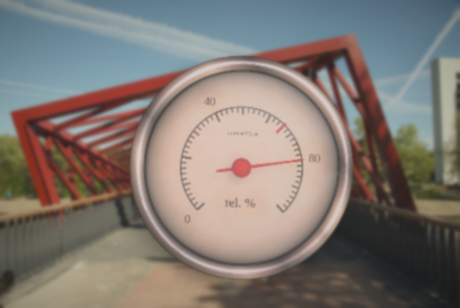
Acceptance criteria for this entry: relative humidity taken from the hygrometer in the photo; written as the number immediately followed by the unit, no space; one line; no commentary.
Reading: 80%
